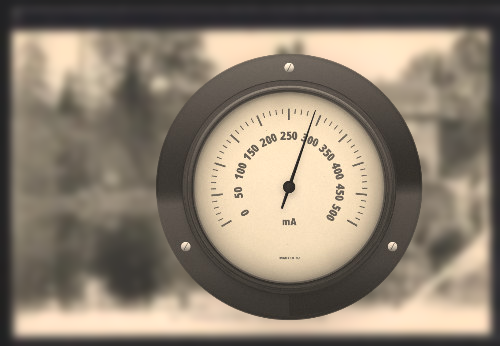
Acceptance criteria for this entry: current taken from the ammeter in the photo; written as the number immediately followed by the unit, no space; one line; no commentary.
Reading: 290mA
